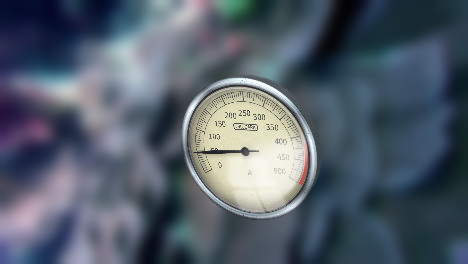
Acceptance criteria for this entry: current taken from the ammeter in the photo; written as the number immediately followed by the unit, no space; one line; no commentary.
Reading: 50A
